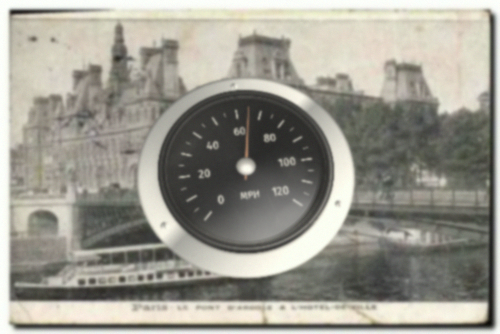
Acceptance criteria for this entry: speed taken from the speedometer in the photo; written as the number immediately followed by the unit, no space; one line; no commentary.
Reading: 65mph
